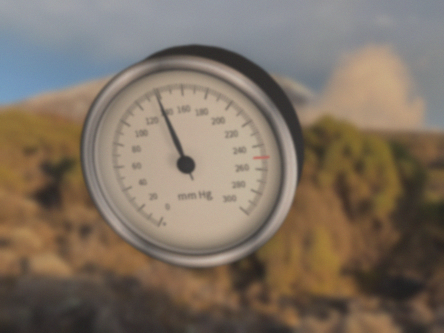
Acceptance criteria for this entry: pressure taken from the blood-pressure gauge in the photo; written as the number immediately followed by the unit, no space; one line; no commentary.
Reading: 140mmHg
